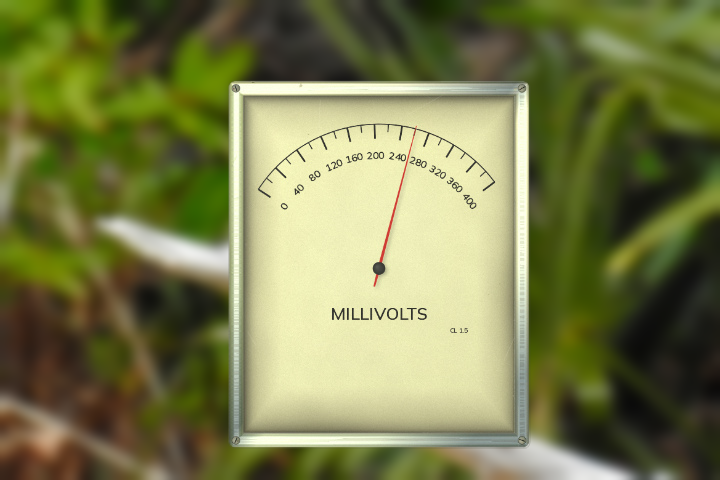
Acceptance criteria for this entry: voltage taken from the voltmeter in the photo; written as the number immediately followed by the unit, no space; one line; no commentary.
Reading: 260mV
